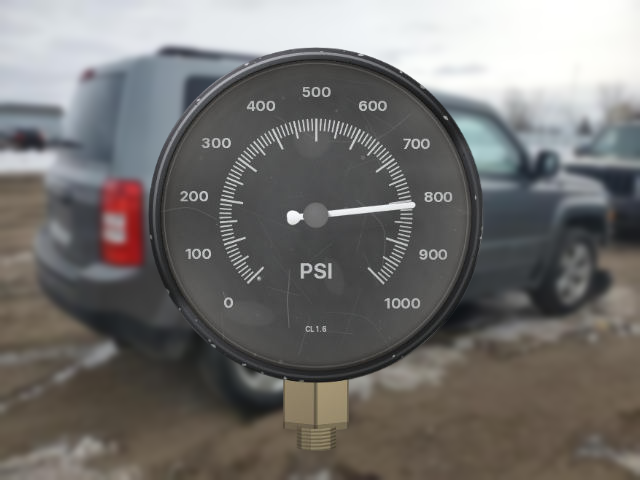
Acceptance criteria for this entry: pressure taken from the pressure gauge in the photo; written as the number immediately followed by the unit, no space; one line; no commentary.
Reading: 810psi
